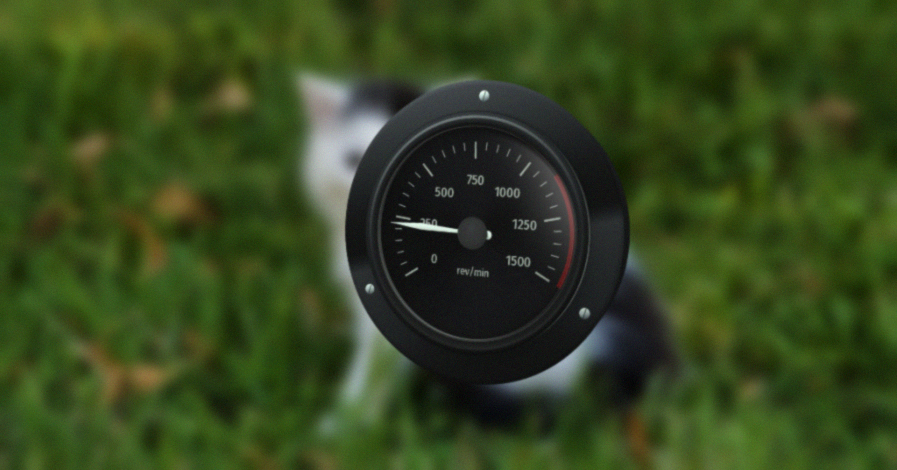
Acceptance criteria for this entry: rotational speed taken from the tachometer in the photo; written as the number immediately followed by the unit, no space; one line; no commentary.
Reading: 225rpm
